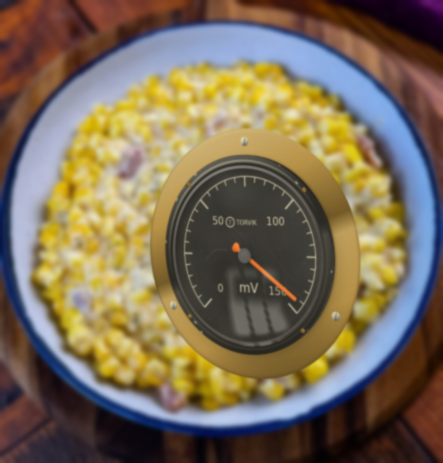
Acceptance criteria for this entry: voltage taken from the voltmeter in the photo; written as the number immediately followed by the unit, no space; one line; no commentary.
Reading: 145mV
